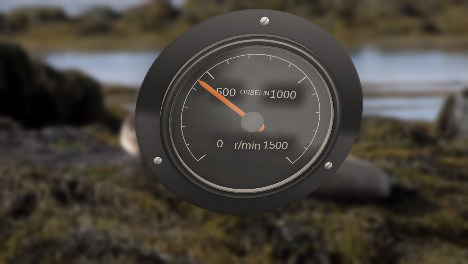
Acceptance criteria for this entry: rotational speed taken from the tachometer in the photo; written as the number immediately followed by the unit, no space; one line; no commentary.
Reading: 450rpm
